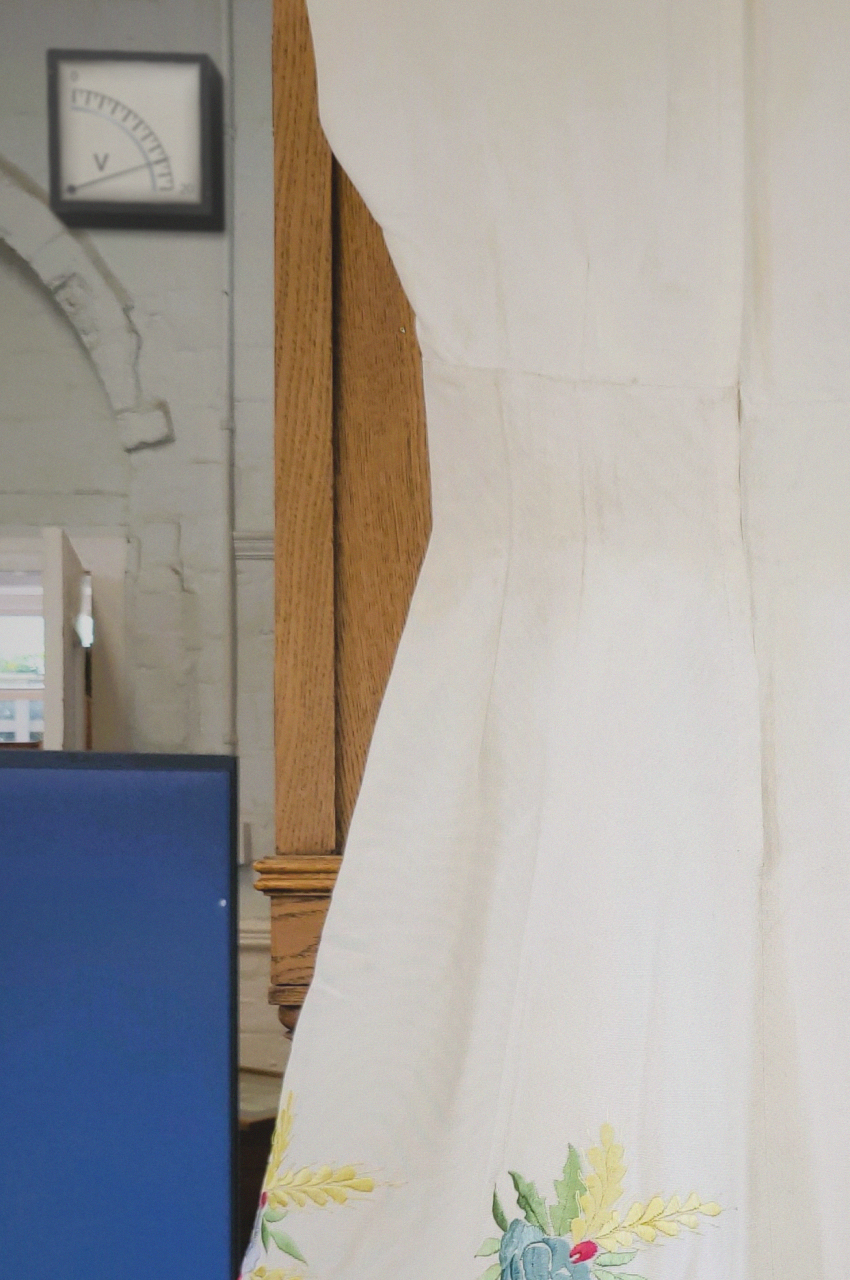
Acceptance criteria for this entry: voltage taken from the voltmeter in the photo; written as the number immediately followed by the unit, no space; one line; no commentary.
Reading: 16V
